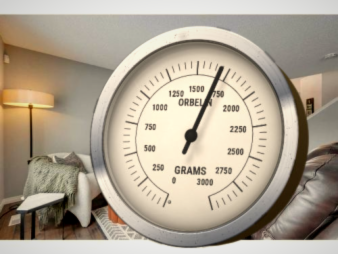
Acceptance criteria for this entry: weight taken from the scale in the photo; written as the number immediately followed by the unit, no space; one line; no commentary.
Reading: 1700g
